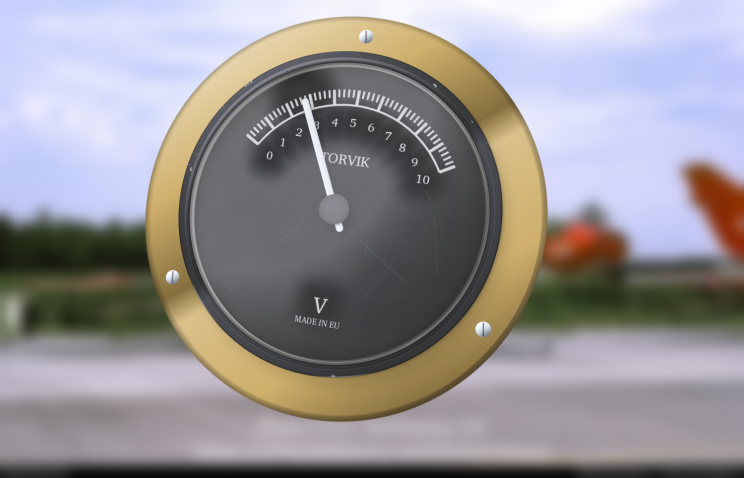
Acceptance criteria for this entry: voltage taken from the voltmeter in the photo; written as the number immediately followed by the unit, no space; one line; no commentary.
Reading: 2.8V
